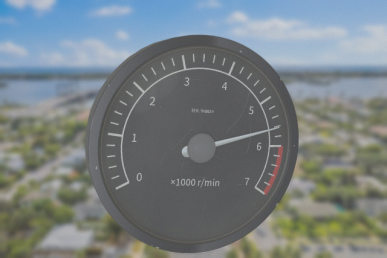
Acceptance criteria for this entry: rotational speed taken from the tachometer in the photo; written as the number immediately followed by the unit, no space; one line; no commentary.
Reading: 5600rpm
